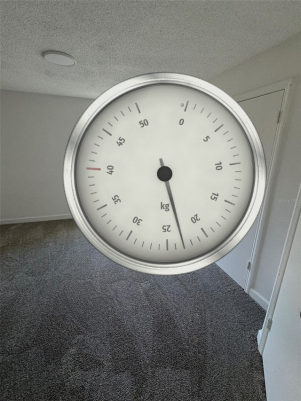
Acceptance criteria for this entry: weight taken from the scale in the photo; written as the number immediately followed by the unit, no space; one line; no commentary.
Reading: 23kg
